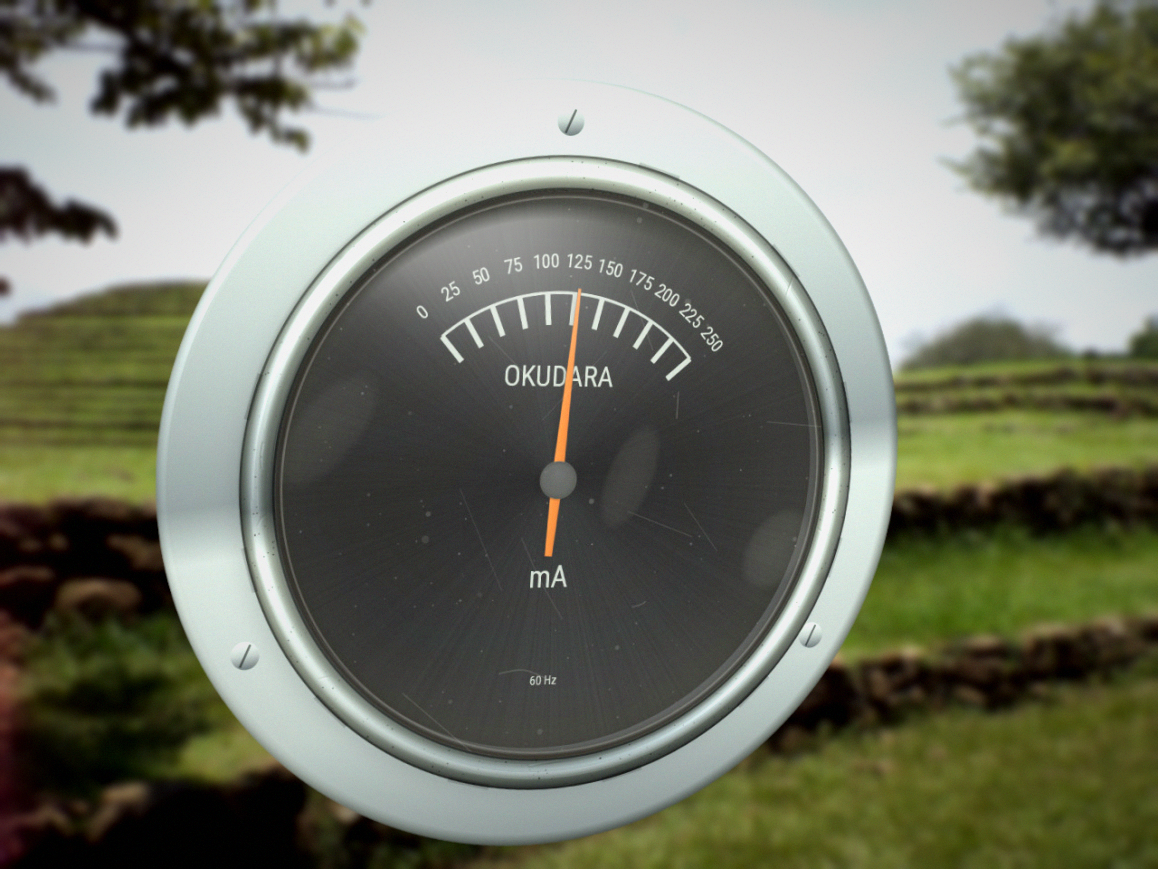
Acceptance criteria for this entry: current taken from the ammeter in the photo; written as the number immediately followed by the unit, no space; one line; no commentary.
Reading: 125mA
